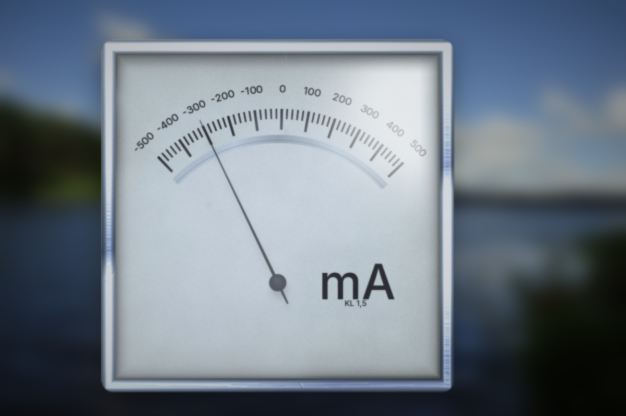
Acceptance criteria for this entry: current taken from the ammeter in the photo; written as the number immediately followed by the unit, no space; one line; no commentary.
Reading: -300mA
